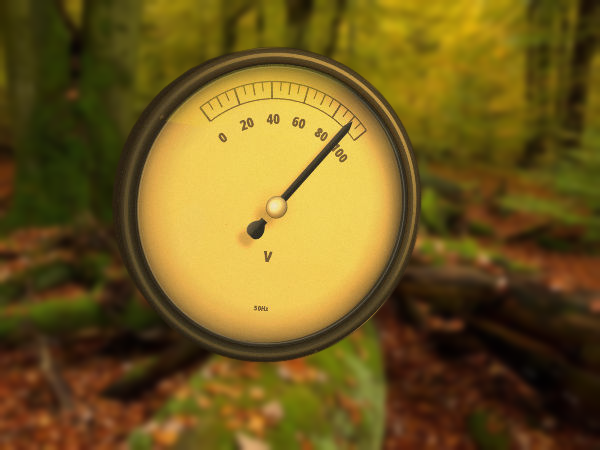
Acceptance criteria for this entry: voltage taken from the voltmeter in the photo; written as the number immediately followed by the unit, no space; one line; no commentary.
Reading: 90V
